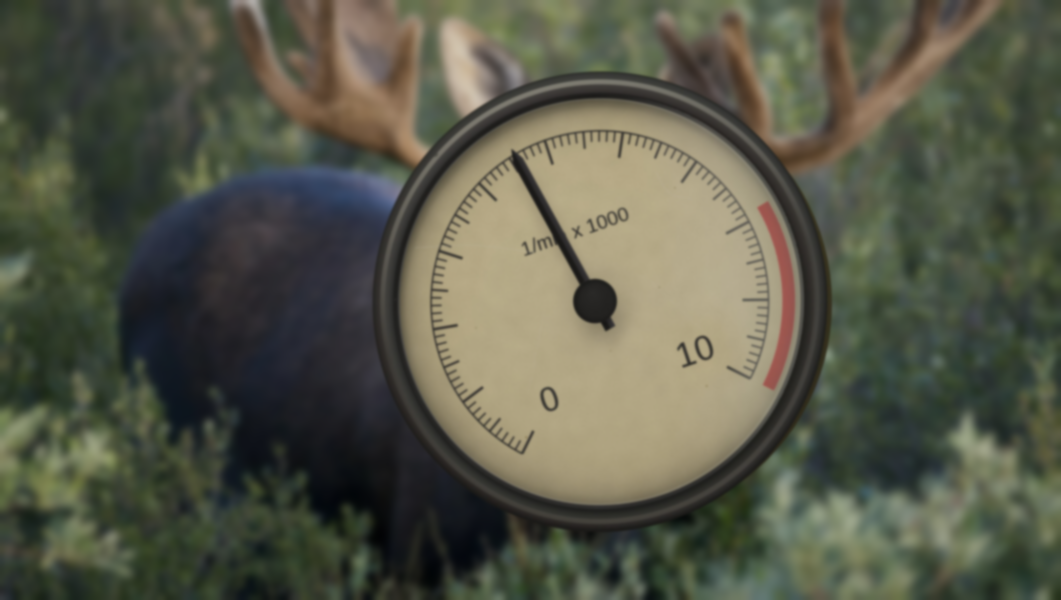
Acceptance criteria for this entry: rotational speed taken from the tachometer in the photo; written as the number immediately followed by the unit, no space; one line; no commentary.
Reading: 4600rpm
